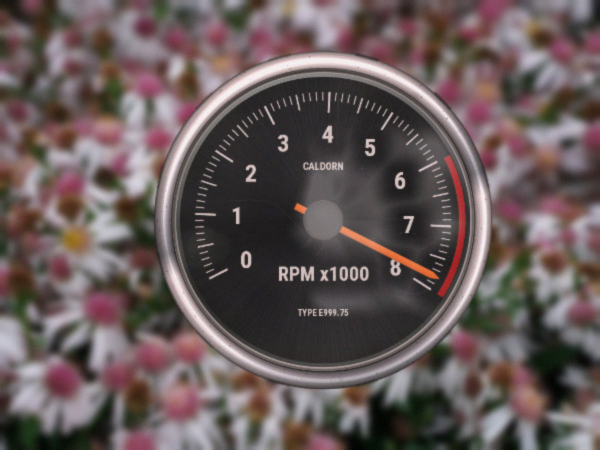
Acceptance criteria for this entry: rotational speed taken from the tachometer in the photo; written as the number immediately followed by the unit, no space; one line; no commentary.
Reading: 7800rpm
